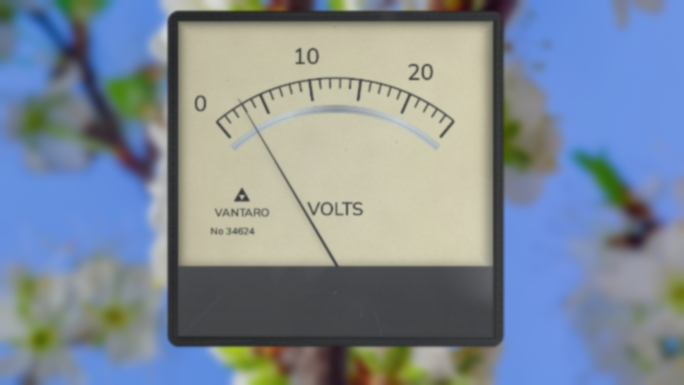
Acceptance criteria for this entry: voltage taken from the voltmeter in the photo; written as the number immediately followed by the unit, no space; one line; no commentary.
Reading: 3V
